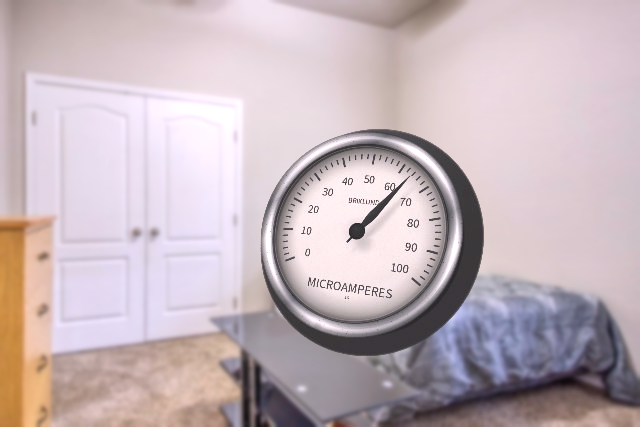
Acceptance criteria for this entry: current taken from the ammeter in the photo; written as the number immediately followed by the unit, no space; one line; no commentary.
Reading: 64µA
